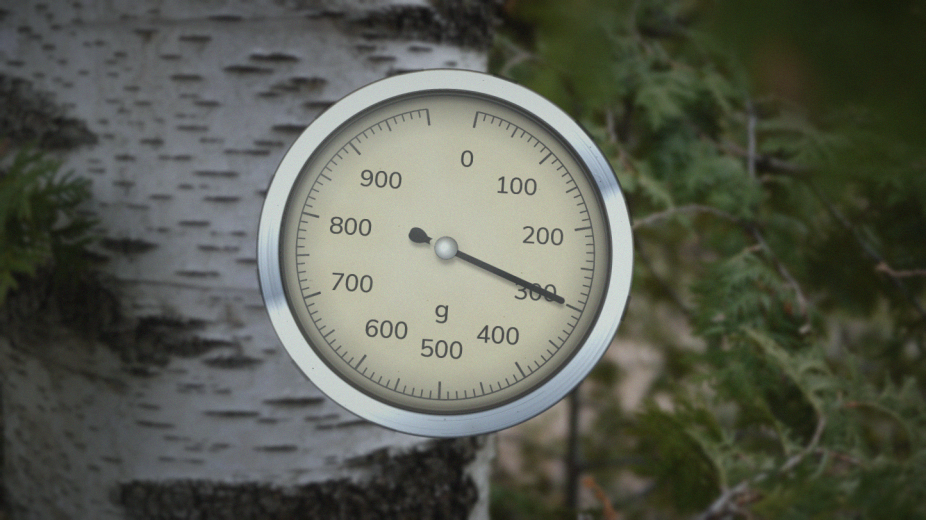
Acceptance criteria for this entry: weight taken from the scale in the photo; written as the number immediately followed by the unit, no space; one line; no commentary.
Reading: 300g
